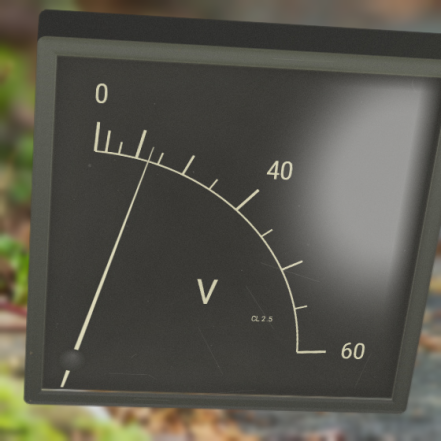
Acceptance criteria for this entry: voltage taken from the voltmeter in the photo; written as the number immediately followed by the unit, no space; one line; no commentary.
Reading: 22.5V
